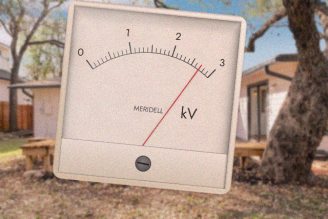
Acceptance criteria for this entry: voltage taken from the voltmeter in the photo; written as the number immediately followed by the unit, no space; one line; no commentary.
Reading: 2.7kV
